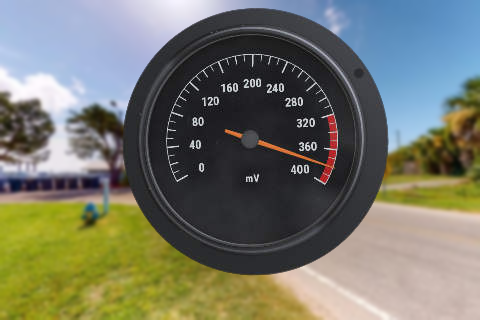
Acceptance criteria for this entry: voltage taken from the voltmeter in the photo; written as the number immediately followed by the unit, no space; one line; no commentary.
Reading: 380mV
